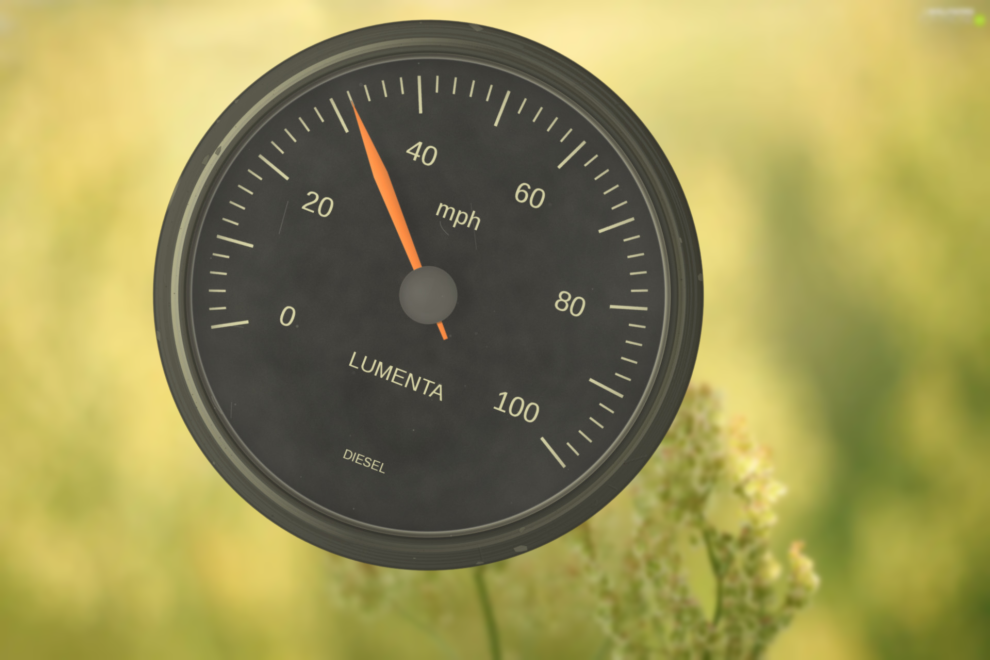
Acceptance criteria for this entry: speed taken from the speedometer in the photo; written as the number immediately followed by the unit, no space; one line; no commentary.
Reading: 32mph
